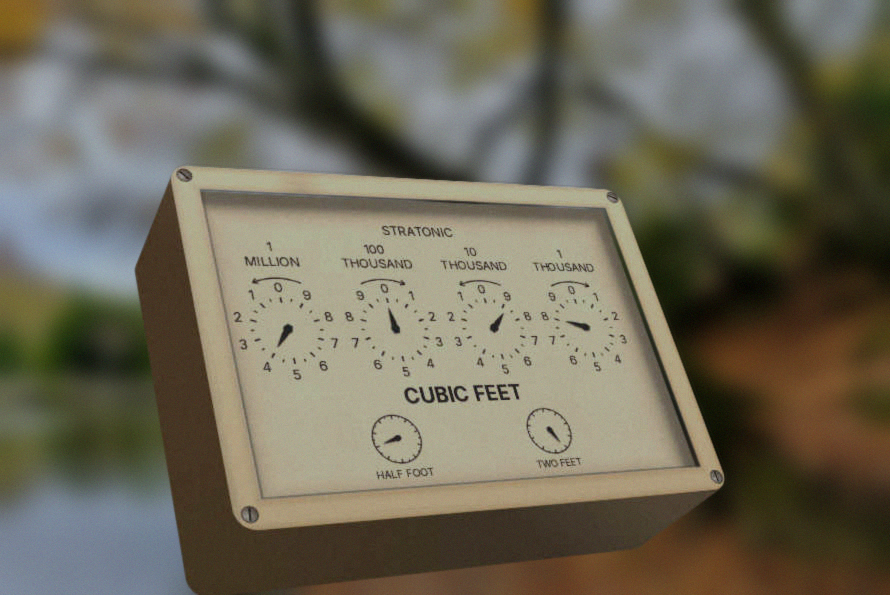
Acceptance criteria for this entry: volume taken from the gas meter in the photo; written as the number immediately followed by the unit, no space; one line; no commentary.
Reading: 398800ft³
